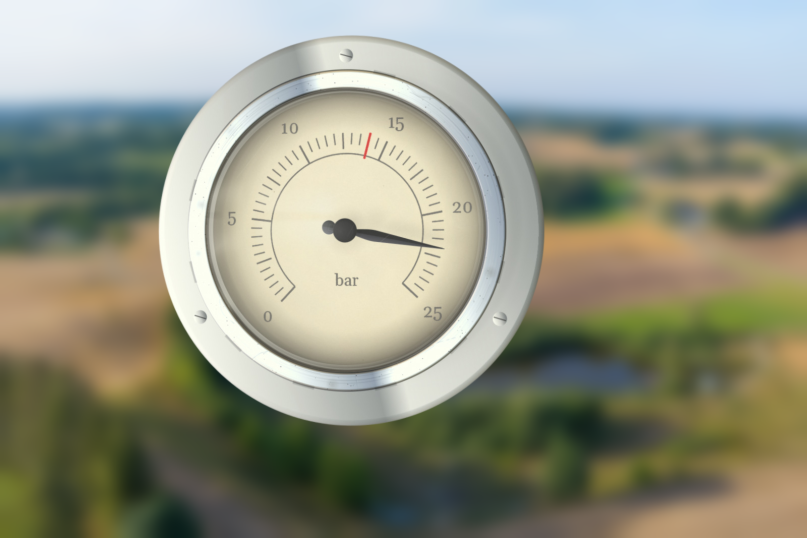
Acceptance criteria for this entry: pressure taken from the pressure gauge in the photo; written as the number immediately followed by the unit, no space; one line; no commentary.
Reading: 22bar
